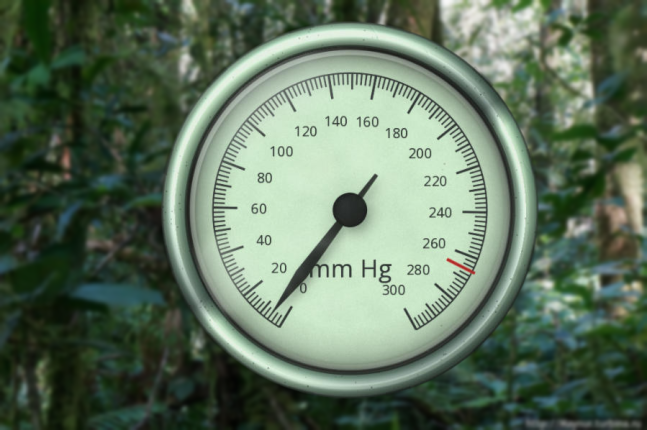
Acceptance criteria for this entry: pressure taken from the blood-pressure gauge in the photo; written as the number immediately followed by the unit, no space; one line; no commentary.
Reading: 6mmHg
